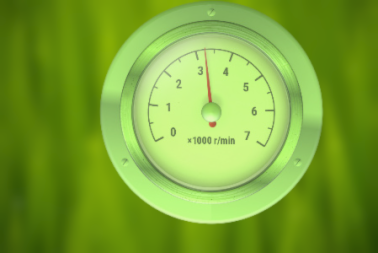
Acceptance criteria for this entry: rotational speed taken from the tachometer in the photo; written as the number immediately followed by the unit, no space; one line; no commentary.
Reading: 3250rpm
